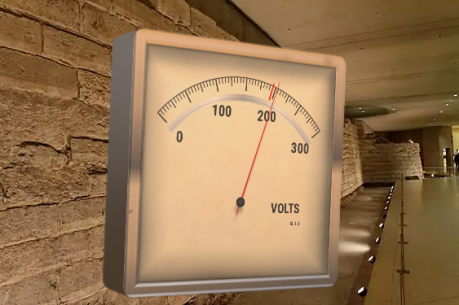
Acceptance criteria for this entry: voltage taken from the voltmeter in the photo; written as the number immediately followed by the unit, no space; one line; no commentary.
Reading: 200V
